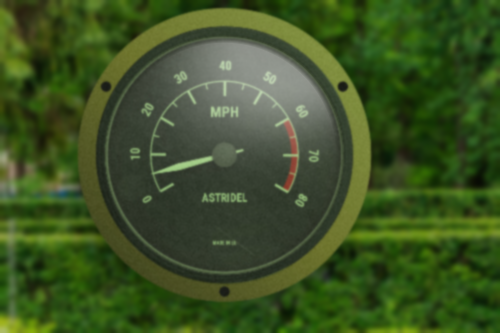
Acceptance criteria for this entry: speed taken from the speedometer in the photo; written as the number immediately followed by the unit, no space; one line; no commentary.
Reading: 5mph
